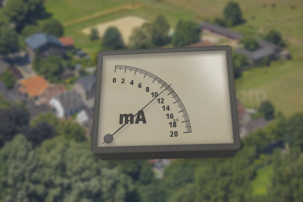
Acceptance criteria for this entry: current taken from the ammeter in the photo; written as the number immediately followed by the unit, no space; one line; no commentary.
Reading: 11mA
